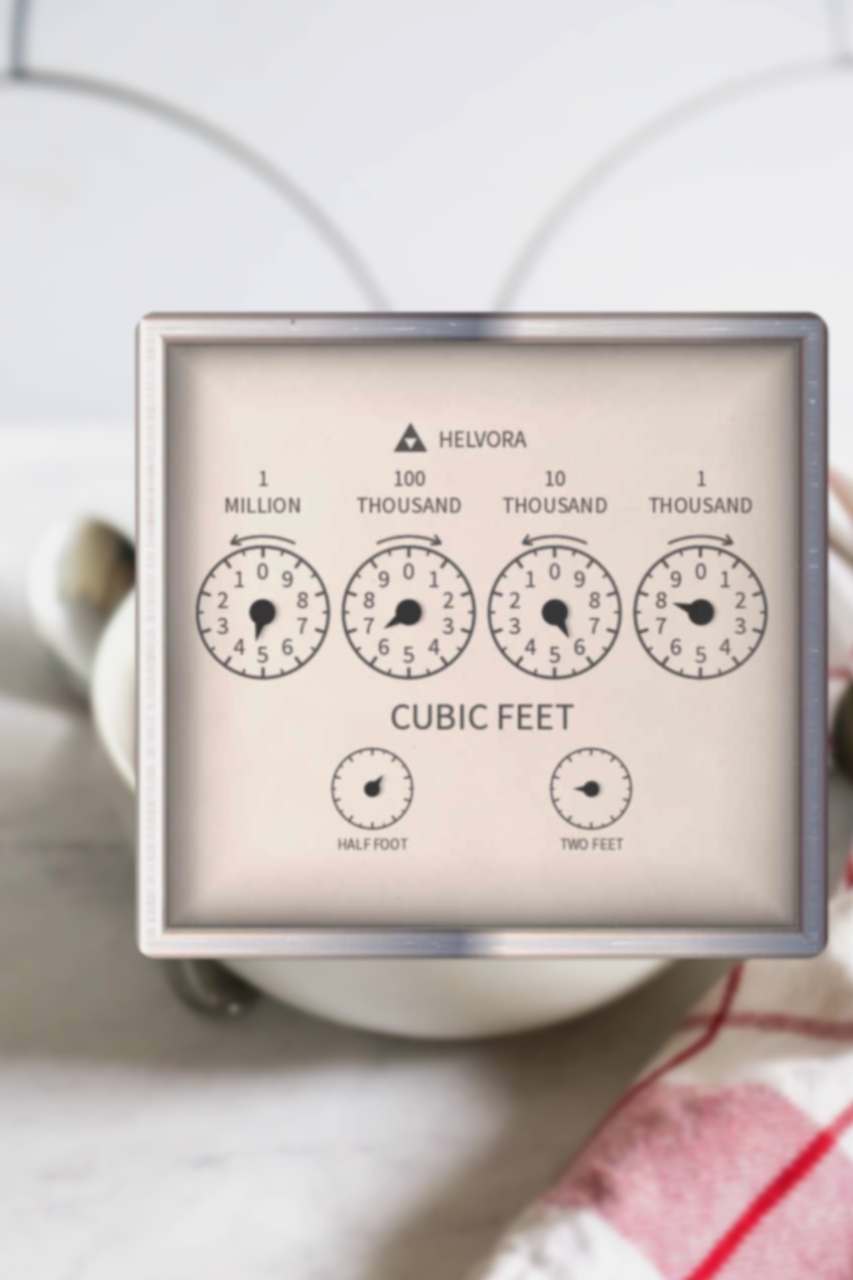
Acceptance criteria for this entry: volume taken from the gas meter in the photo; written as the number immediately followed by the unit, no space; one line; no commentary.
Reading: 465800ft³
